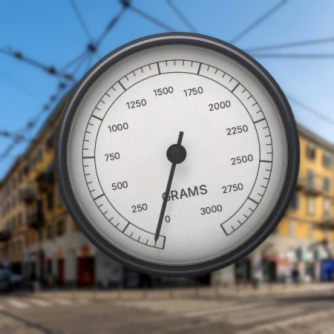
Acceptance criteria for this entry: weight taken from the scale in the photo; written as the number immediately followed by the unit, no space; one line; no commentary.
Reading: 50g
